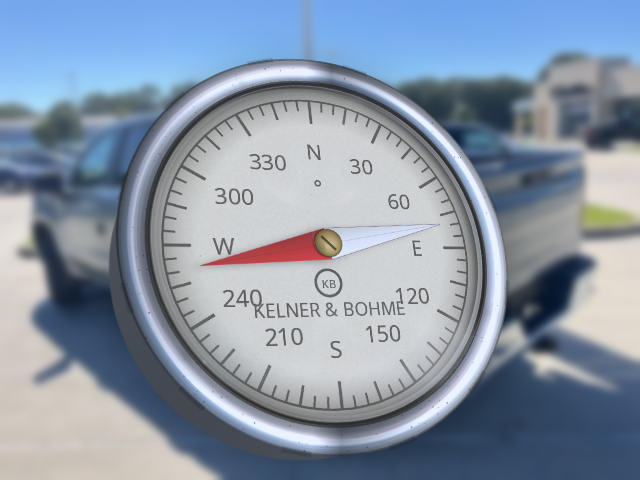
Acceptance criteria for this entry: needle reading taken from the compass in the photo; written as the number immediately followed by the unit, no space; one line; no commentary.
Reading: 260°
